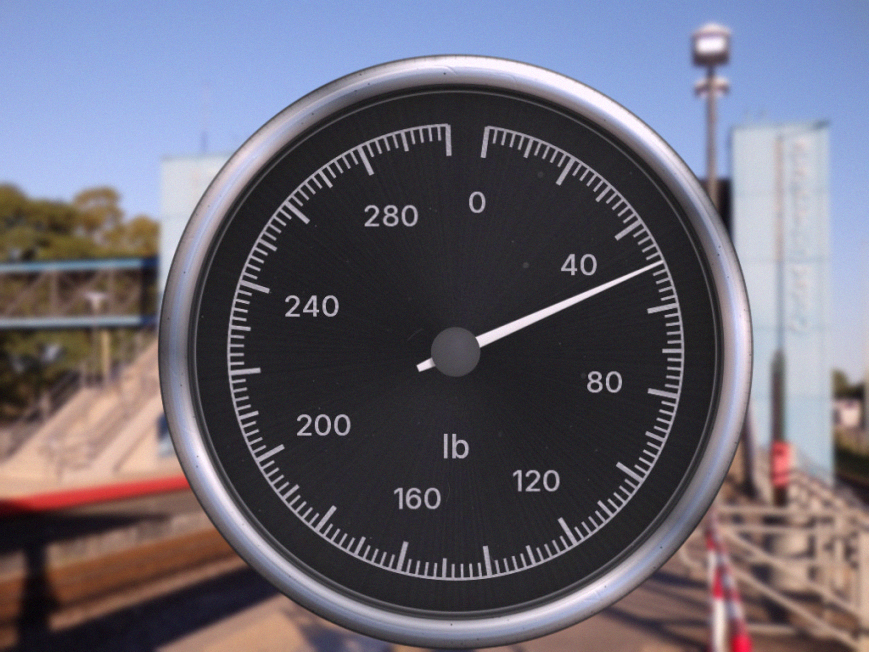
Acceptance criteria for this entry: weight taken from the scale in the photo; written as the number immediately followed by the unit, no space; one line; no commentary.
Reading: 50lb
